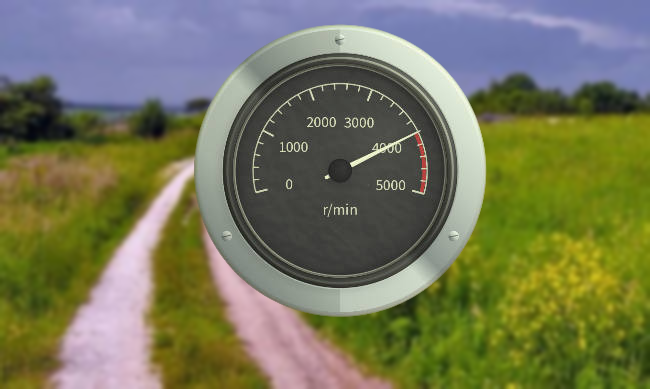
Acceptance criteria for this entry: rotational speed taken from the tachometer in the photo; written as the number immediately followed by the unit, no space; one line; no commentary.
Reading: 4000rpm
